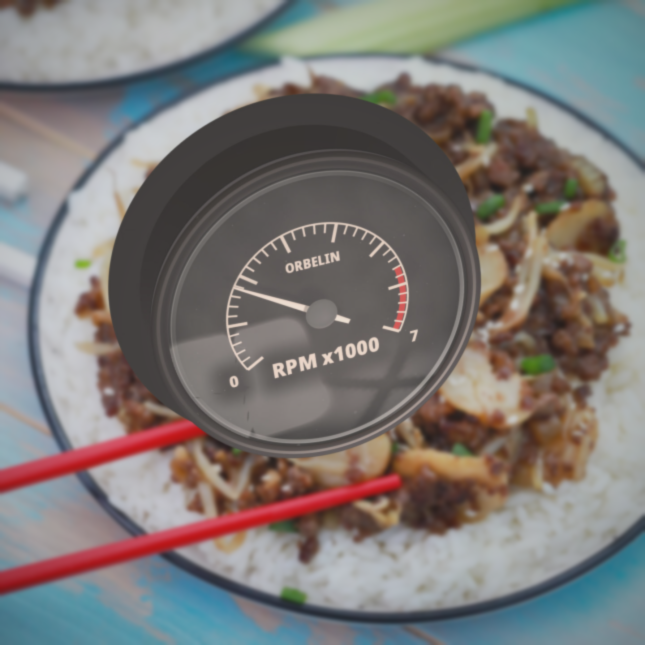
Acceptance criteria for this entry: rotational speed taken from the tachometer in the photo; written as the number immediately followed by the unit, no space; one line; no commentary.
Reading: 1800rpm
